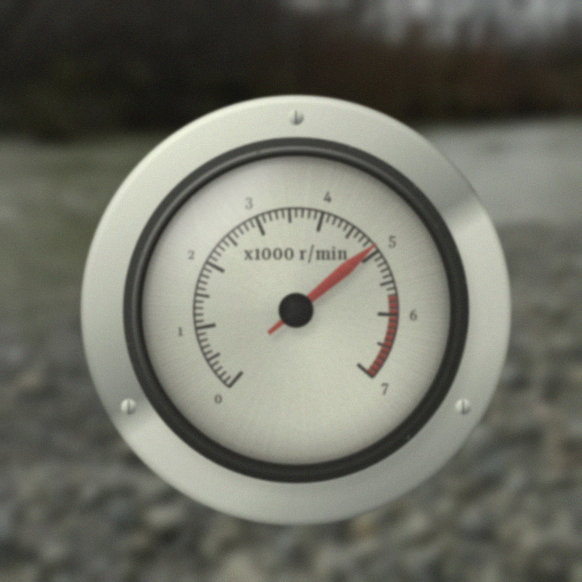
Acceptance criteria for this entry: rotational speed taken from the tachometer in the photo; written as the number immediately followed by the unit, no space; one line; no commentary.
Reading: 4900rpm
